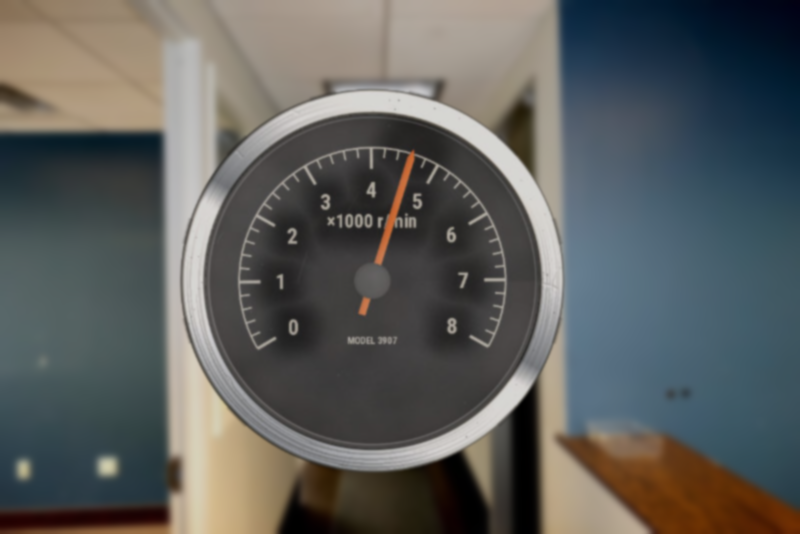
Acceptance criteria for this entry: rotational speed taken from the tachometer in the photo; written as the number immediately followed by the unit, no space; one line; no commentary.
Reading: 4600rpm
